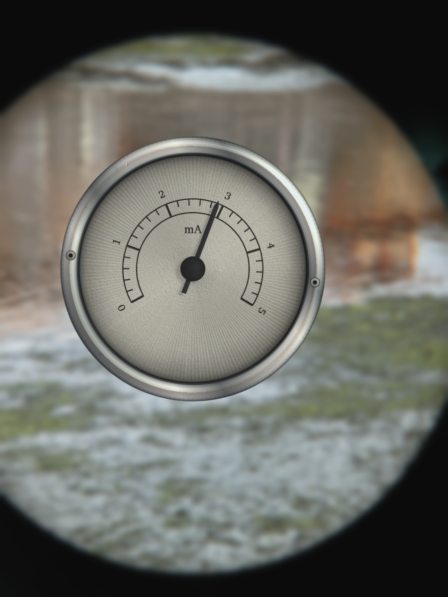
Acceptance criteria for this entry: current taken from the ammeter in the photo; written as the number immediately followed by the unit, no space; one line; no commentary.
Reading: 2.9mA
